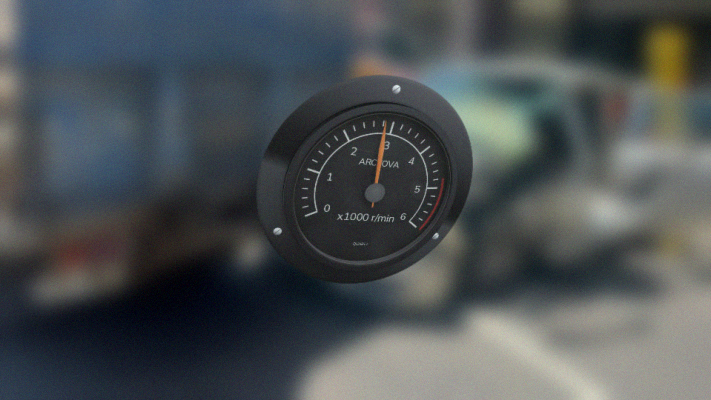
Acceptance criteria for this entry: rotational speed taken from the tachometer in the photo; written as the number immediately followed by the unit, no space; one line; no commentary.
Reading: 2800rpm
